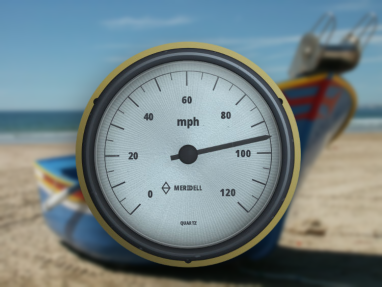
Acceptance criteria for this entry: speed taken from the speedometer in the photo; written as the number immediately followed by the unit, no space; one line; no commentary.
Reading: 95mph
